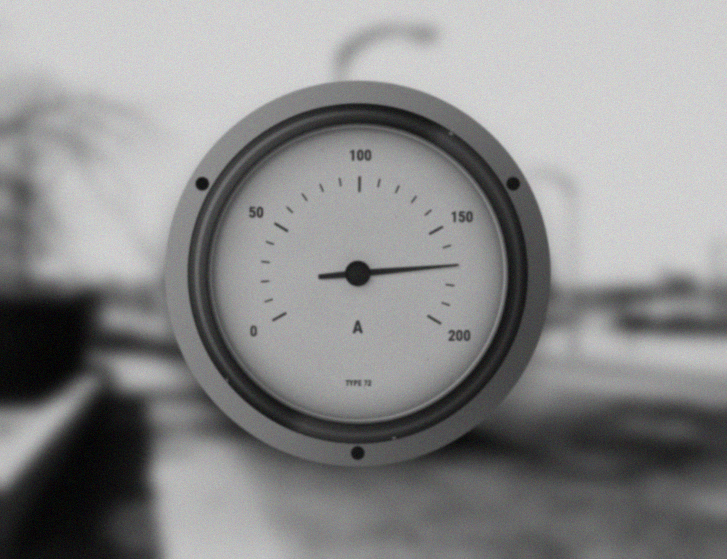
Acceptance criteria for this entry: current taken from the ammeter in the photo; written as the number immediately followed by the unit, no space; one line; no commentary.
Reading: 170A
